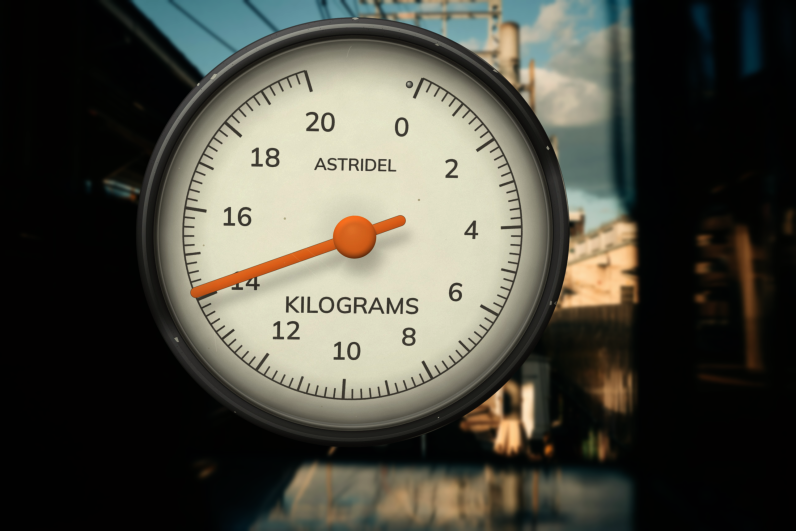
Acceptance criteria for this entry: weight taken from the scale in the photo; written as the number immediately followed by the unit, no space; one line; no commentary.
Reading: 14.2kg
